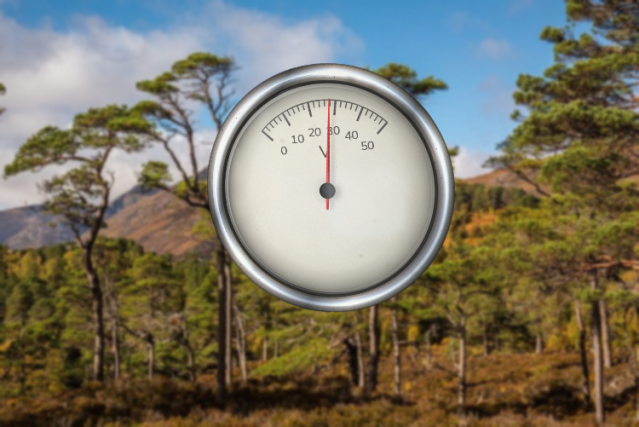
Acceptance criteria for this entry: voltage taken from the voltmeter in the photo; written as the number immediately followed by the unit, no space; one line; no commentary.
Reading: 28V
